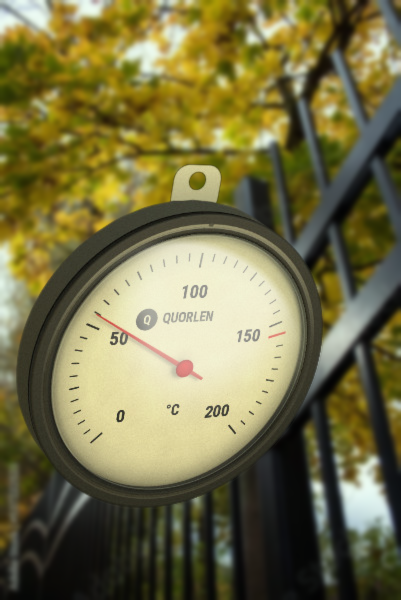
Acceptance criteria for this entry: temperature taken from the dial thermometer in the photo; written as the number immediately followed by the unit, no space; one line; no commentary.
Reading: 55°C
